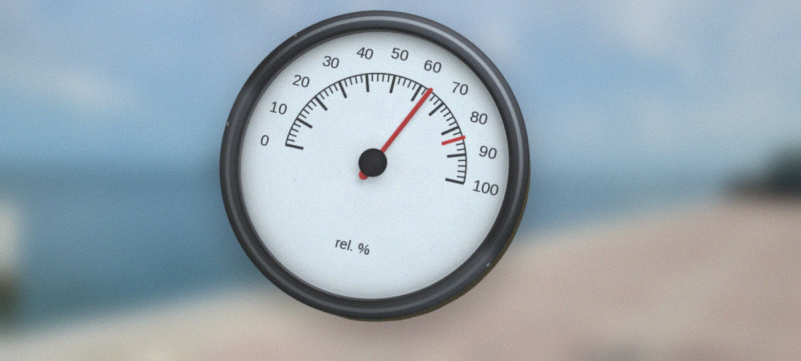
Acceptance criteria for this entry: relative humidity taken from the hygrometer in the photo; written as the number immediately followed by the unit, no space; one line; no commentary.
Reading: 64%
